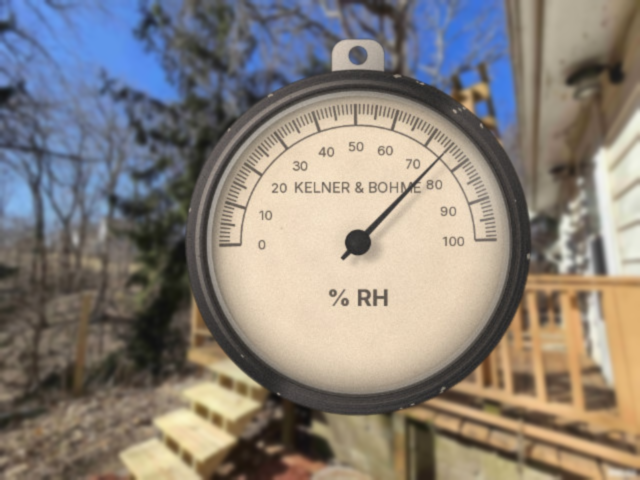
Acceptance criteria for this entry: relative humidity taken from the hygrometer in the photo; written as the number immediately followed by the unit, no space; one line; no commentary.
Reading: 75%
